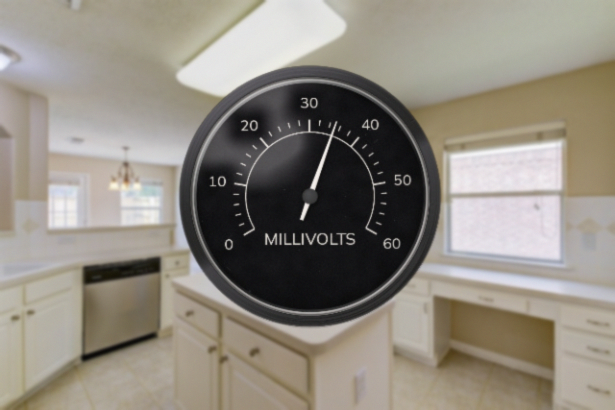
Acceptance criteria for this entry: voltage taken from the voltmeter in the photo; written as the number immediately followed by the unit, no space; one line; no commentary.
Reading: 35mV
